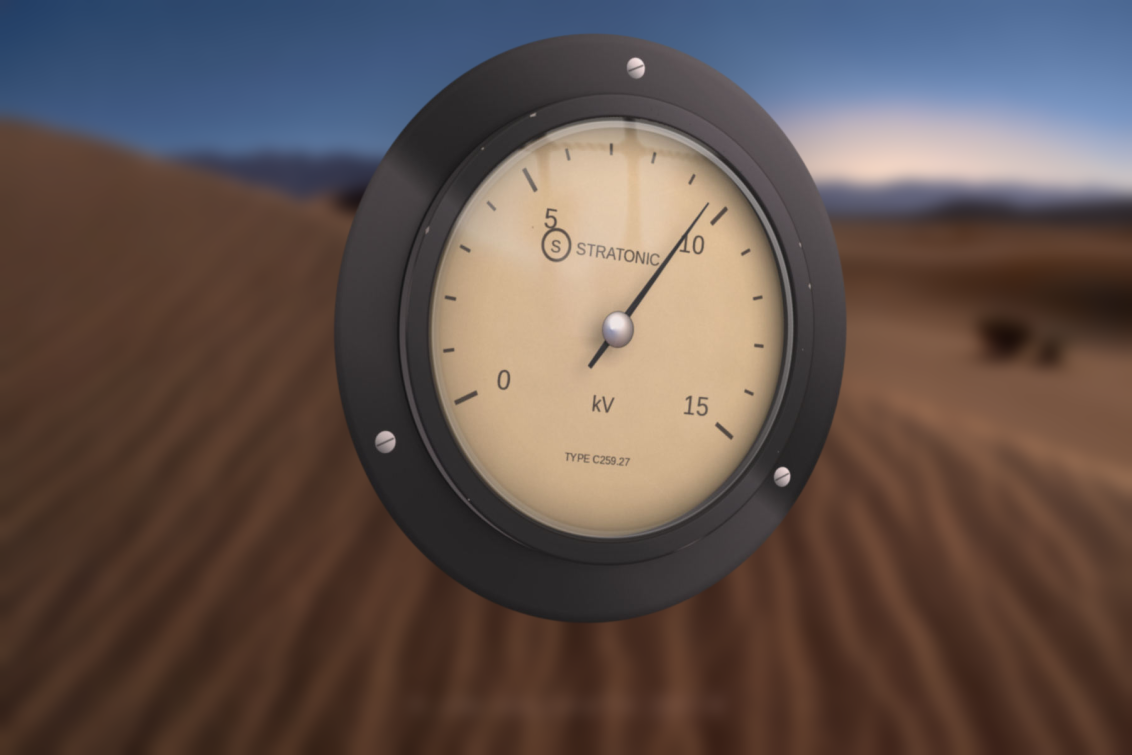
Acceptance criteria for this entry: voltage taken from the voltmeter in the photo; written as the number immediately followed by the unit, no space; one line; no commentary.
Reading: 9.5kV
